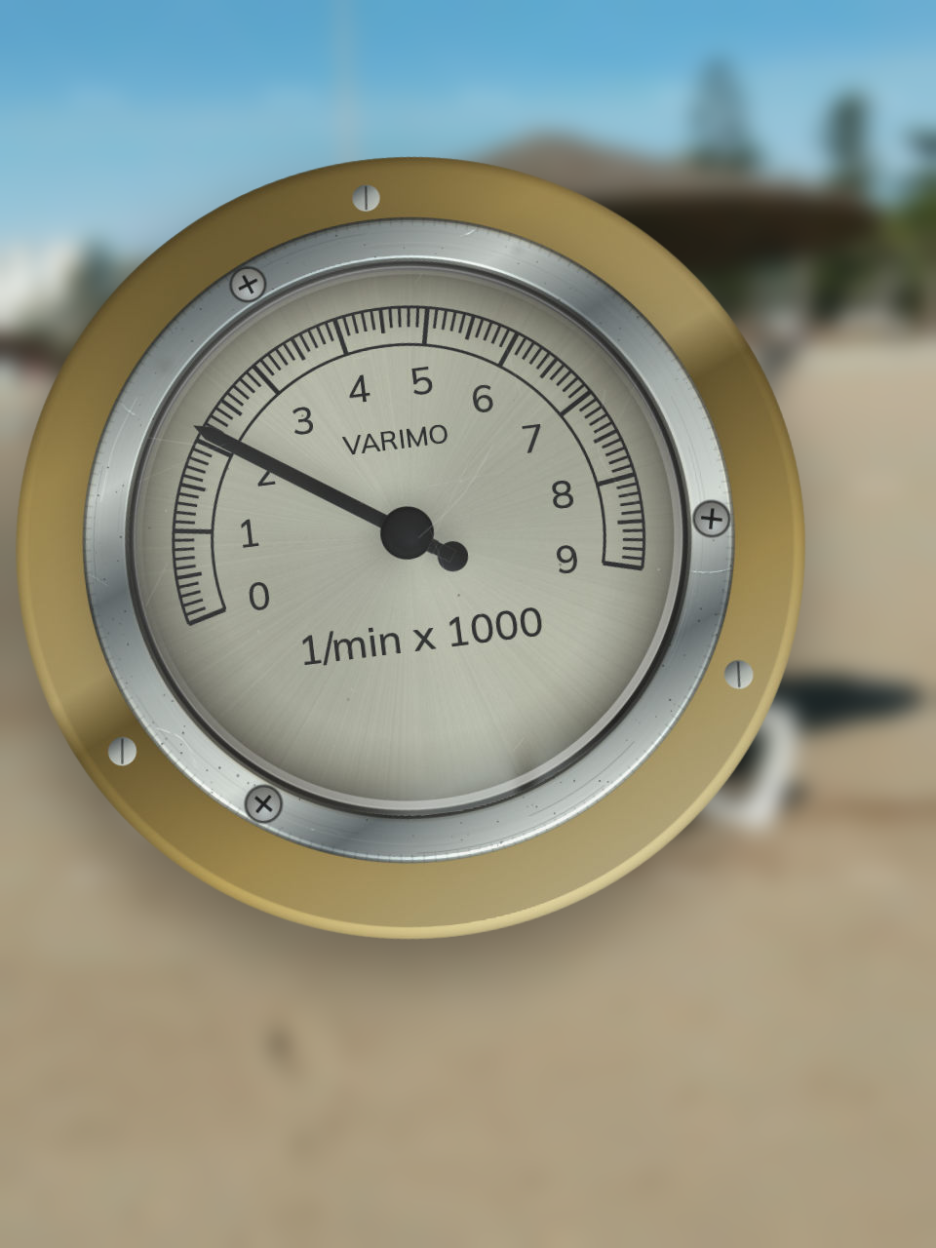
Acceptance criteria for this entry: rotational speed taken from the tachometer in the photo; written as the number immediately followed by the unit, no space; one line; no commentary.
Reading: 2100rpm
